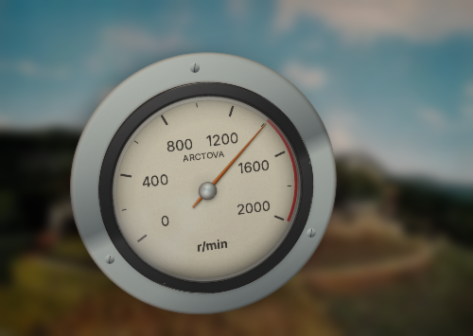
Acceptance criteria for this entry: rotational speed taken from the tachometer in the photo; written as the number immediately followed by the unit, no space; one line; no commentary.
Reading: 1400rpm
